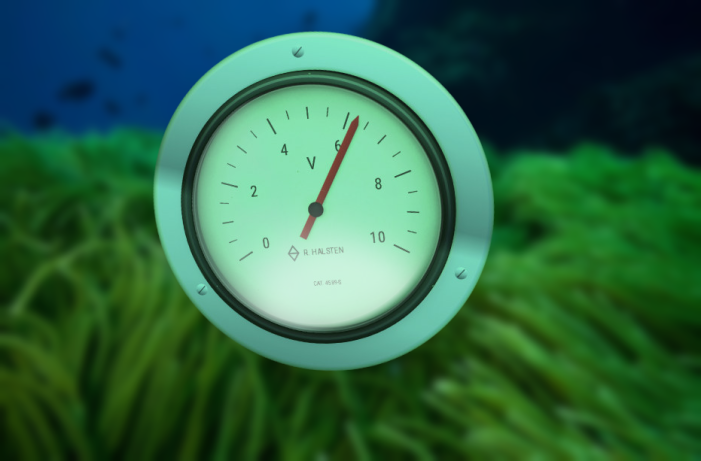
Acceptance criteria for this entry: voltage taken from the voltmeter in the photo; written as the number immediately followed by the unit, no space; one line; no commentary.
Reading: 6.25V
